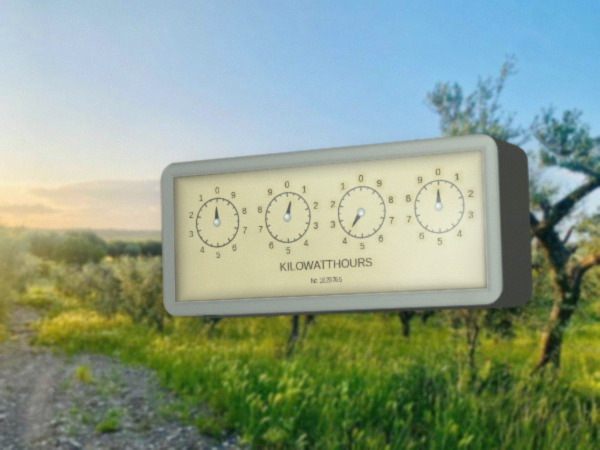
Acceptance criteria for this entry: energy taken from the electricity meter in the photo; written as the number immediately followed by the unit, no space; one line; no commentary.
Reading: 40kWh
